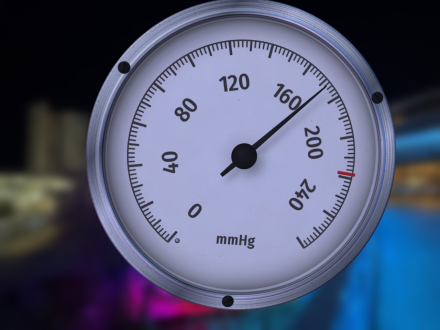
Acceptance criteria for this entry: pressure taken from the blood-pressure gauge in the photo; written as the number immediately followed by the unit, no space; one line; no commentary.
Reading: 172mmHg
